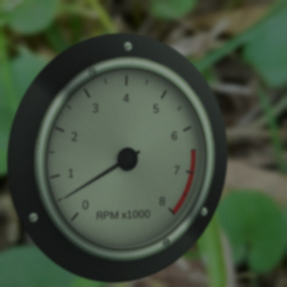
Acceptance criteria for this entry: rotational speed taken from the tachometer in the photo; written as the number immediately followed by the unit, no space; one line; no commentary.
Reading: 500rpm
